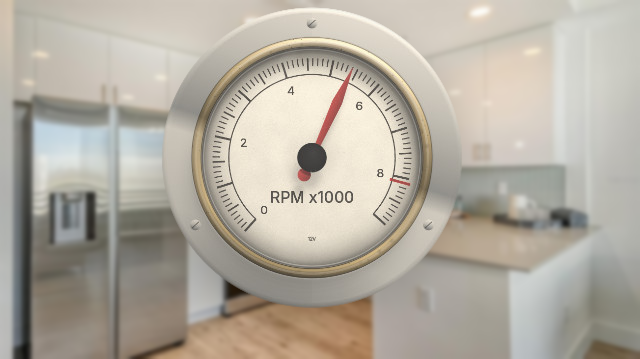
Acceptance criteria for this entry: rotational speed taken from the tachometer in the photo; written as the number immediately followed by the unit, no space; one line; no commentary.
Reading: 5400rpm
